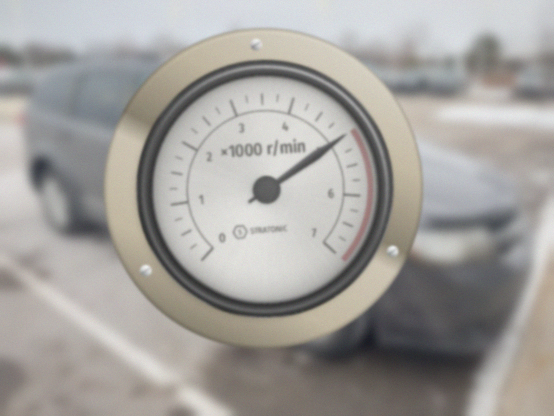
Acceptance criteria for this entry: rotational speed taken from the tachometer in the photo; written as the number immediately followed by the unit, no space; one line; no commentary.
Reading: 5000rpm
